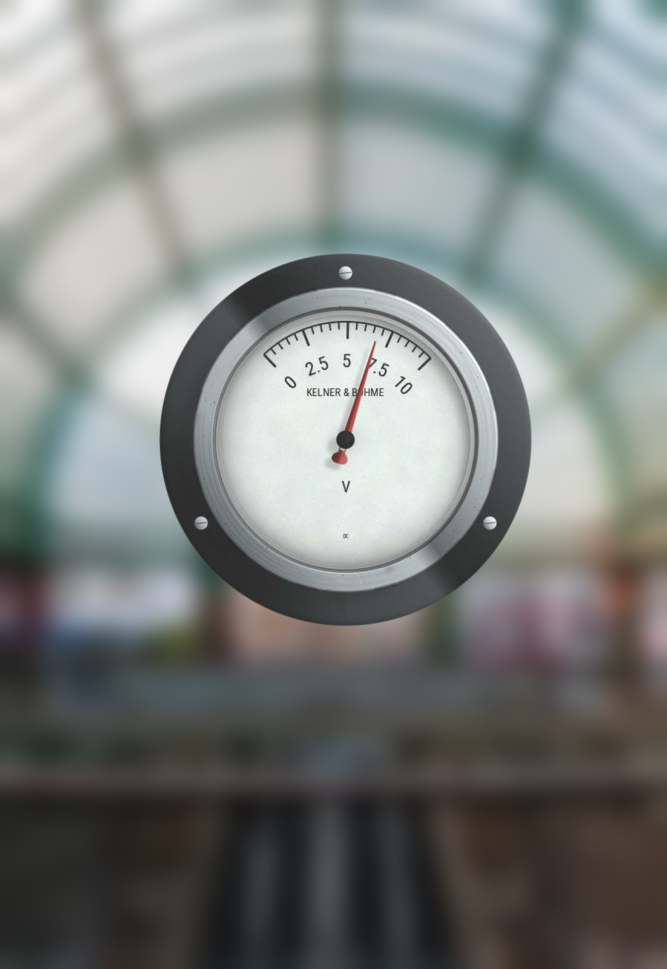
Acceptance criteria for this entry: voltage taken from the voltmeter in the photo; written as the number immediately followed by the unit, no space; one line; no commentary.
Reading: 6.75V
